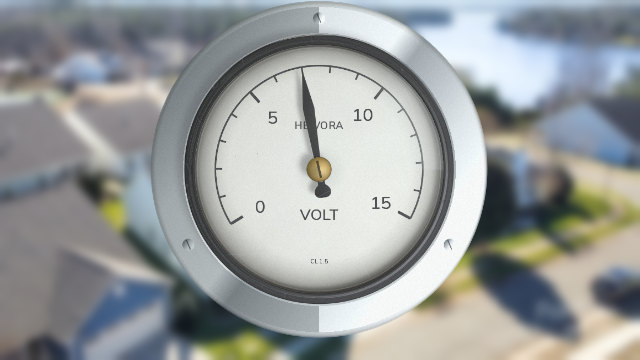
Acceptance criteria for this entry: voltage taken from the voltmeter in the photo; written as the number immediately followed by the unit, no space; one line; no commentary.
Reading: 7V
